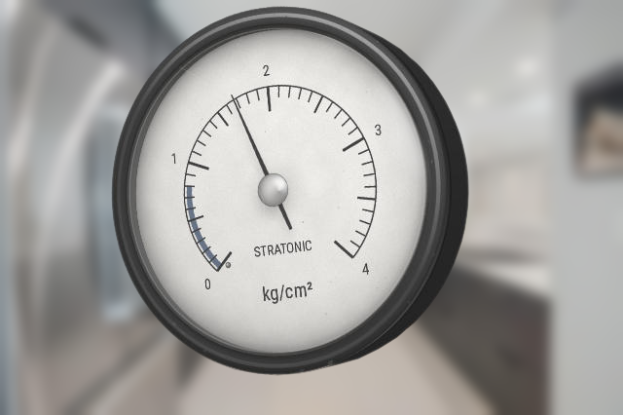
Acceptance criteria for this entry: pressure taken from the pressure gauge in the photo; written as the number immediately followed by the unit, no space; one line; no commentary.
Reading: 1.7kg/cm²
